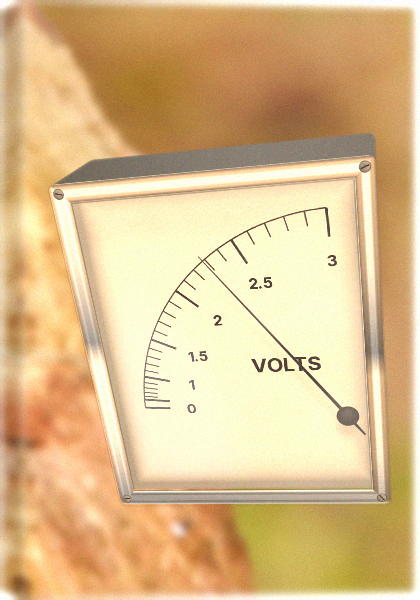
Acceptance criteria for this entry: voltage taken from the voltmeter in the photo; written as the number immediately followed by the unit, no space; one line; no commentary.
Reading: 2.3V
